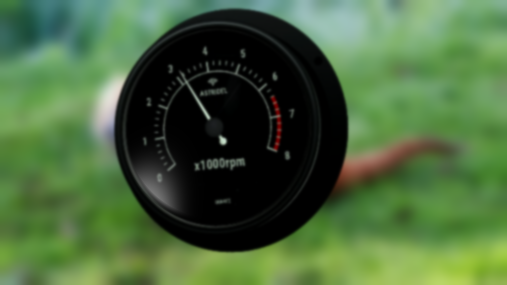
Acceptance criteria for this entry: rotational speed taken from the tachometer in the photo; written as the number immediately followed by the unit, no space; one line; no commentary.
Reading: 3200rpm
